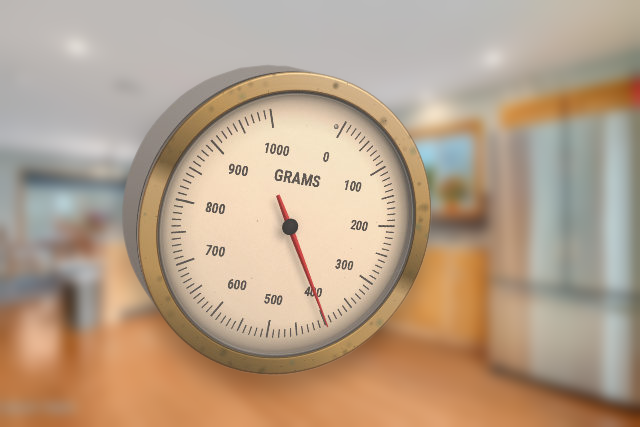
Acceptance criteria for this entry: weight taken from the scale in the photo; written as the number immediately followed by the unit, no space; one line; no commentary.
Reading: 400g
